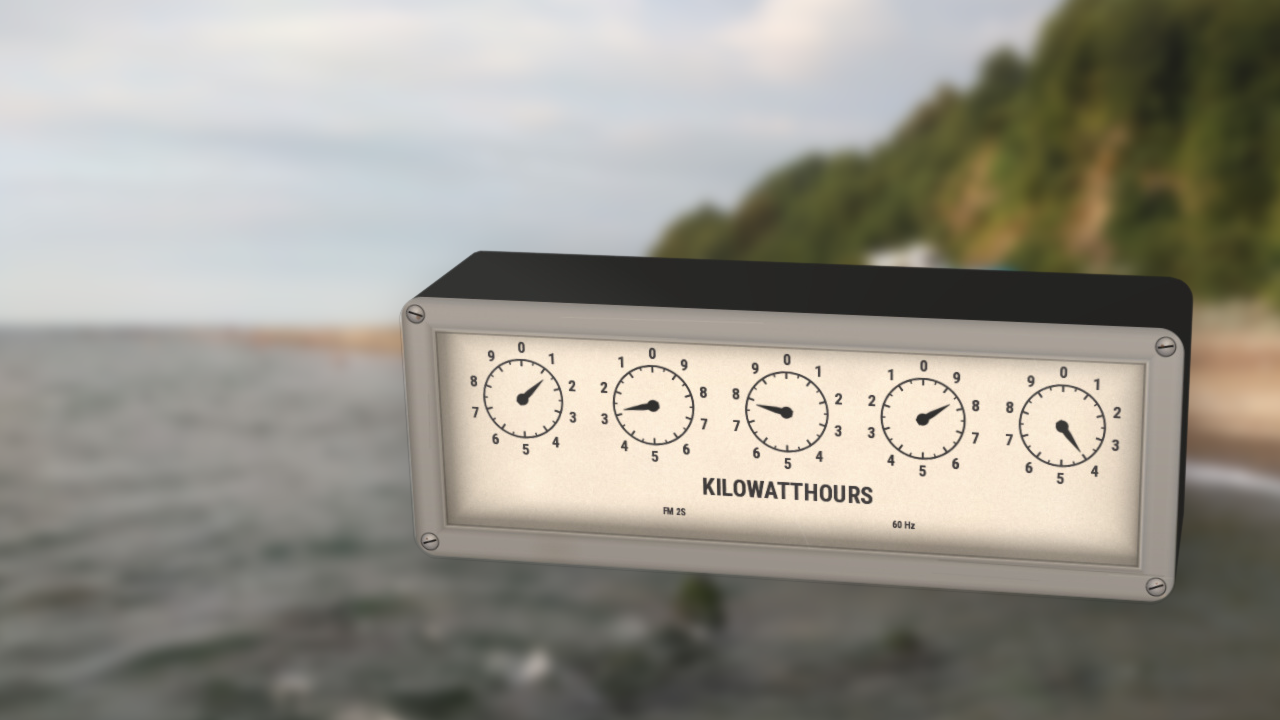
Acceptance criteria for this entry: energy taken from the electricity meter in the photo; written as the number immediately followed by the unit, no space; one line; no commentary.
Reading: 12784kWh
